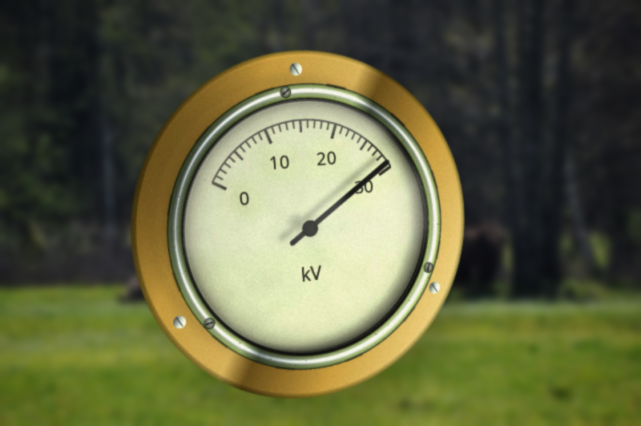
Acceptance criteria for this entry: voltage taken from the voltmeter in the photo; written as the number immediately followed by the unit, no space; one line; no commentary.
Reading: 29kV
